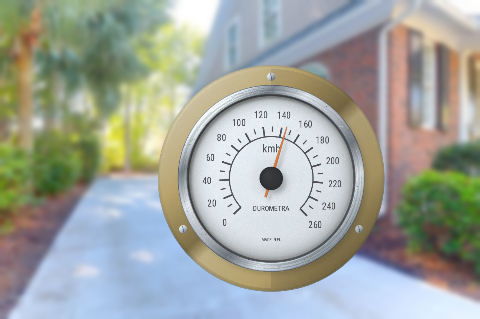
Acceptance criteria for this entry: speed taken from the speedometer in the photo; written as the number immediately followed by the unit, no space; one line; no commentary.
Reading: 145km/h
